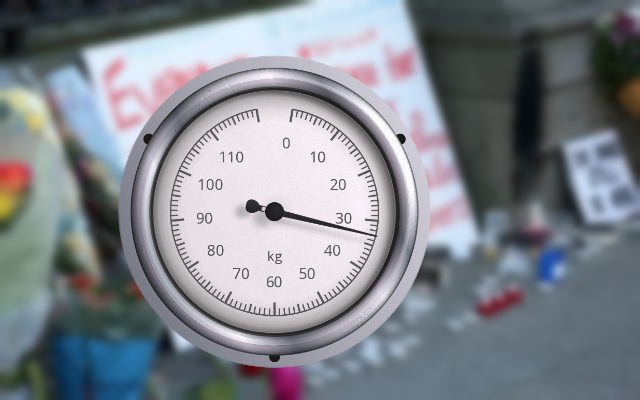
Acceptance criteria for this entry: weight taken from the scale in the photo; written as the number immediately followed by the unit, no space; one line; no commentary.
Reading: 33kg
